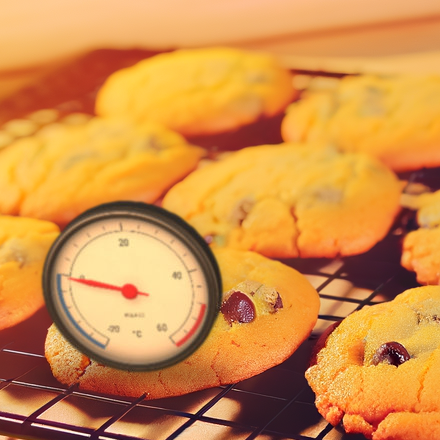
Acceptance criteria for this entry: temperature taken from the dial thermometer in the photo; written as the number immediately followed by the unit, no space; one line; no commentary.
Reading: 0°C
